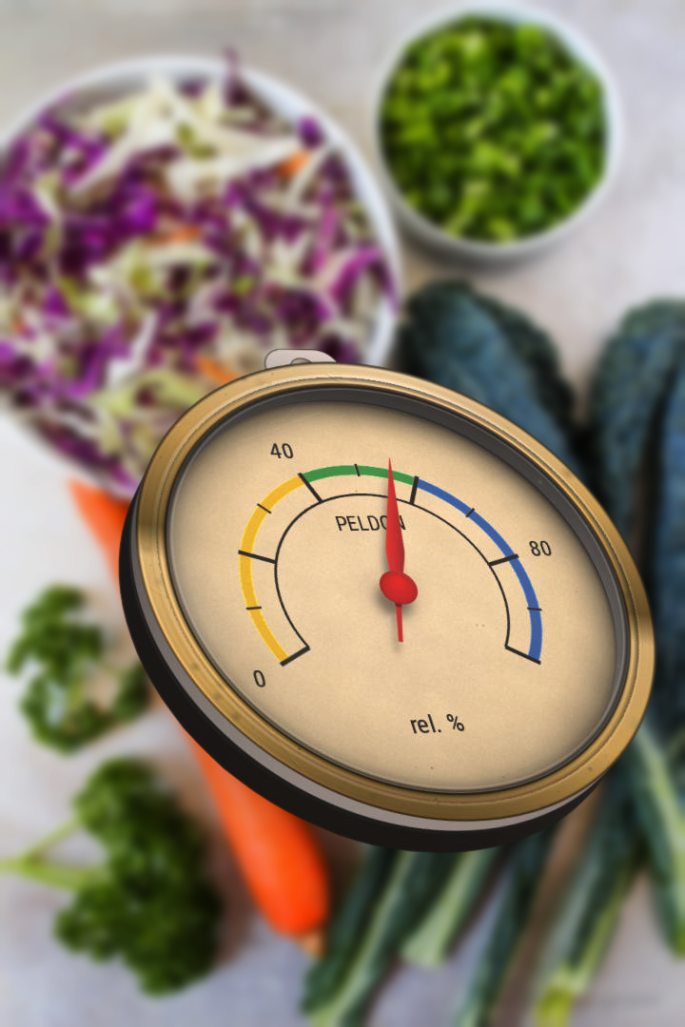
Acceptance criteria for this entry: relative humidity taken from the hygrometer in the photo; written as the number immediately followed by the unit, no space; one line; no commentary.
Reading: 55%
